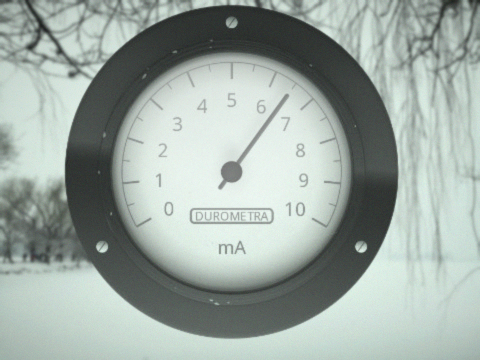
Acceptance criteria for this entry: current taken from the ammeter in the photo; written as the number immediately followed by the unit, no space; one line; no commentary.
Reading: 6.5mA
